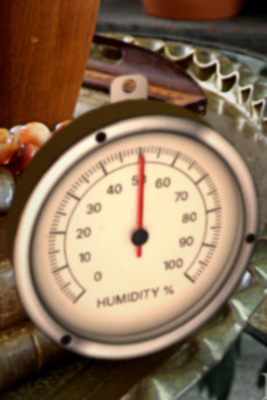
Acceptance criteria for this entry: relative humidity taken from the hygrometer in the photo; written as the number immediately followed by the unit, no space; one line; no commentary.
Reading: 50%
